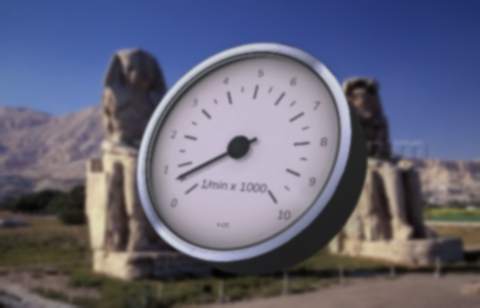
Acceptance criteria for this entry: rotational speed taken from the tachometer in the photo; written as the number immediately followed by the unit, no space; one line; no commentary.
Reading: 500rpm
